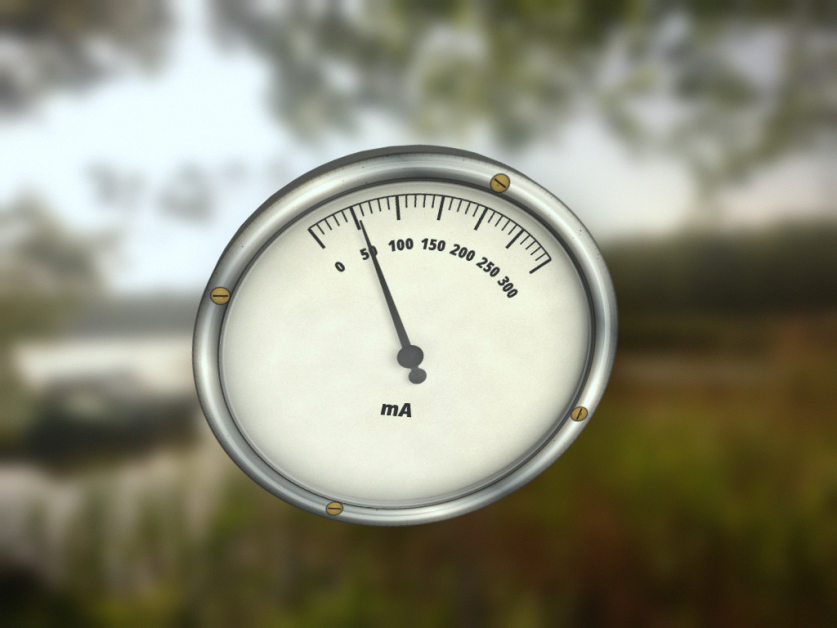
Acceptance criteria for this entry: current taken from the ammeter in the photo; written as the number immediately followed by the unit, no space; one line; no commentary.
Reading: 55mA
